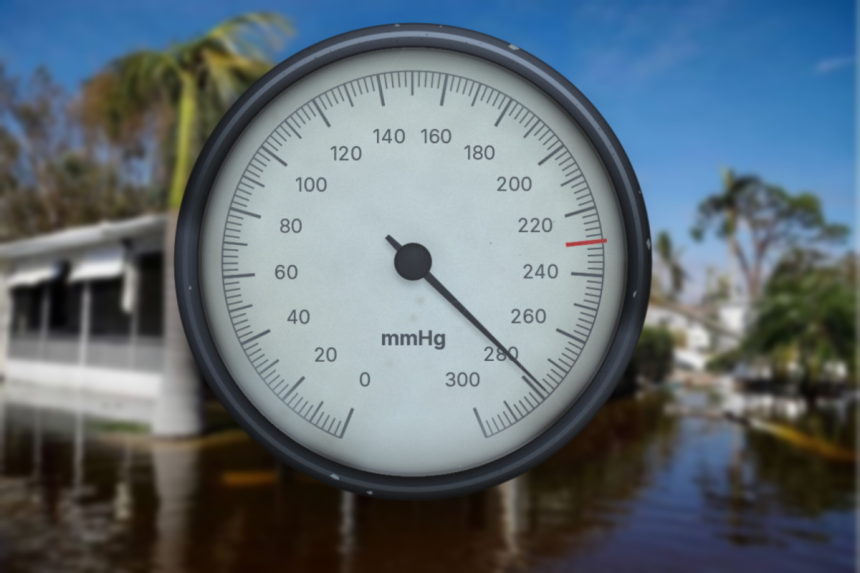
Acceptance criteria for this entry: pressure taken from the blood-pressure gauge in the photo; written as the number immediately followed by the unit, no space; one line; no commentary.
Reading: 278mmHg
